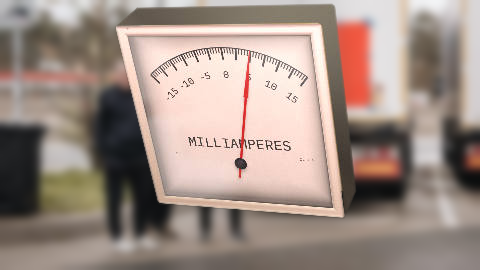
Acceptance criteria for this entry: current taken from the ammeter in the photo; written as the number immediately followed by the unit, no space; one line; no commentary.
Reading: 5mA
